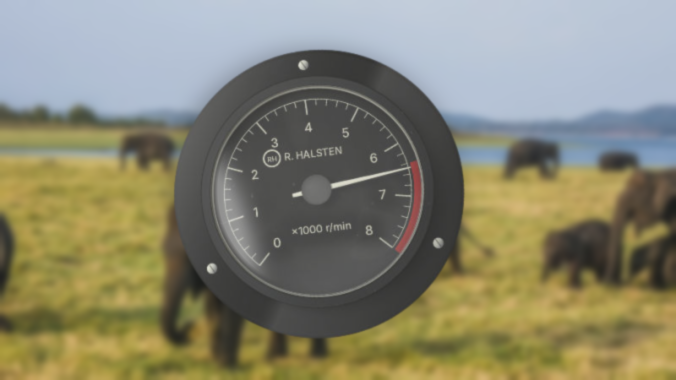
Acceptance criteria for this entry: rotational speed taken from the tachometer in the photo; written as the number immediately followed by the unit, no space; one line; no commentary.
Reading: 6500rpm
